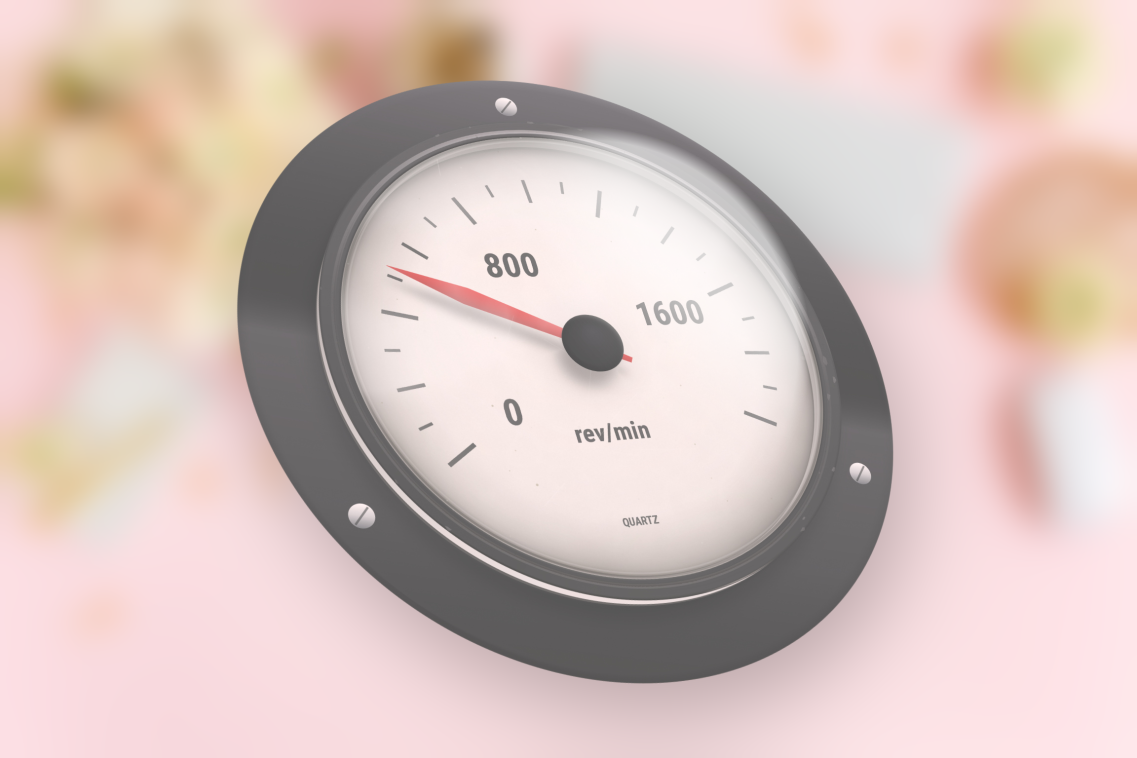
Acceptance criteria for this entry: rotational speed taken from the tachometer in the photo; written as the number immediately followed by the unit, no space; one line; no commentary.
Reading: 500rpm
